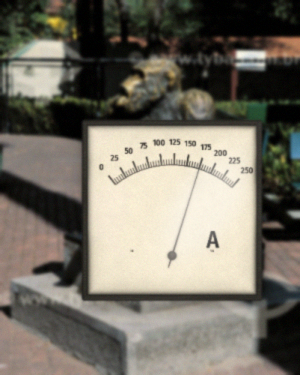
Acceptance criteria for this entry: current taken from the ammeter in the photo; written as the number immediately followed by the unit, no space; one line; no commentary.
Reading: 175A
